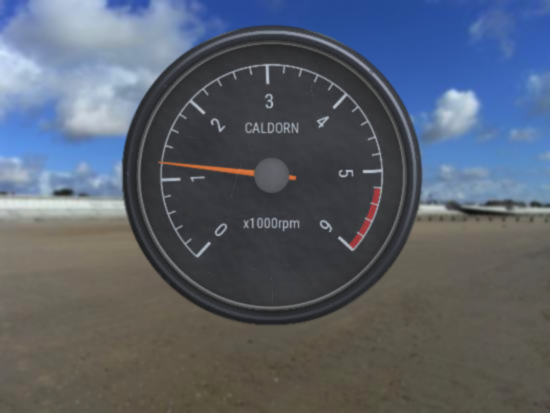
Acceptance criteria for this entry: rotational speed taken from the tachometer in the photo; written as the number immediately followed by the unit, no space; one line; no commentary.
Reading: 1200rpm
